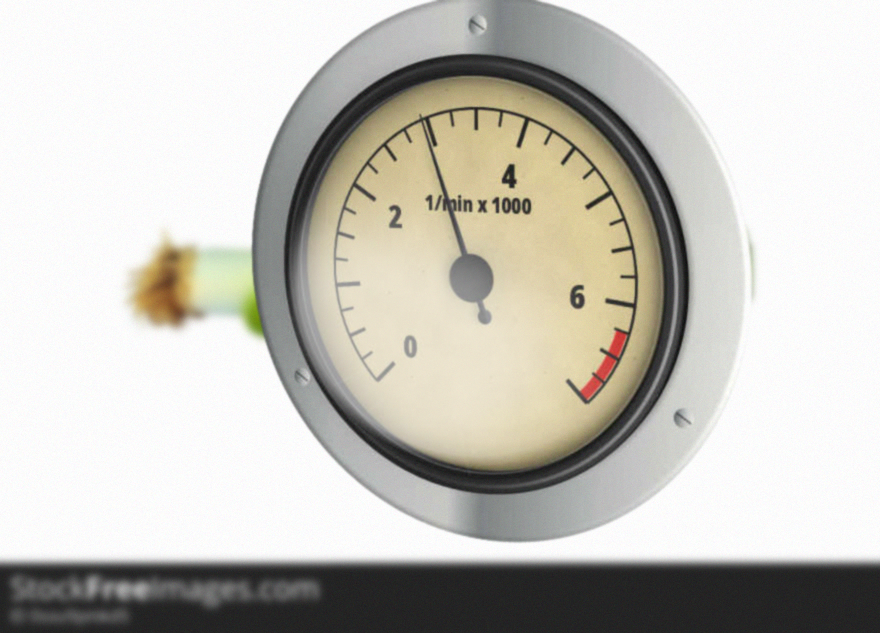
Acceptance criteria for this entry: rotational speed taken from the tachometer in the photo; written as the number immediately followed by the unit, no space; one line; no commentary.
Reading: 3000rpm
